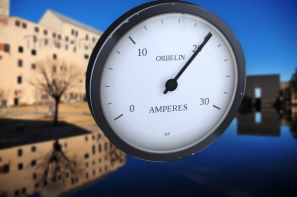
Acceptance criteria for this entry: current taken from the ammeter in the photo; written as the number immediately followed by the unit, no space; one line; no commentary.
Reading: 20A
